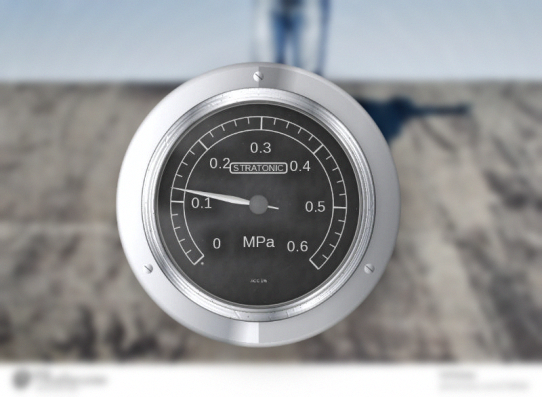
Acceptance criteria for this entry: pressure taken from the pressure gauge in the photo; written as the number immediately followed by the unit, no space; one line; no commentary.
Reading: 0.12MPa
